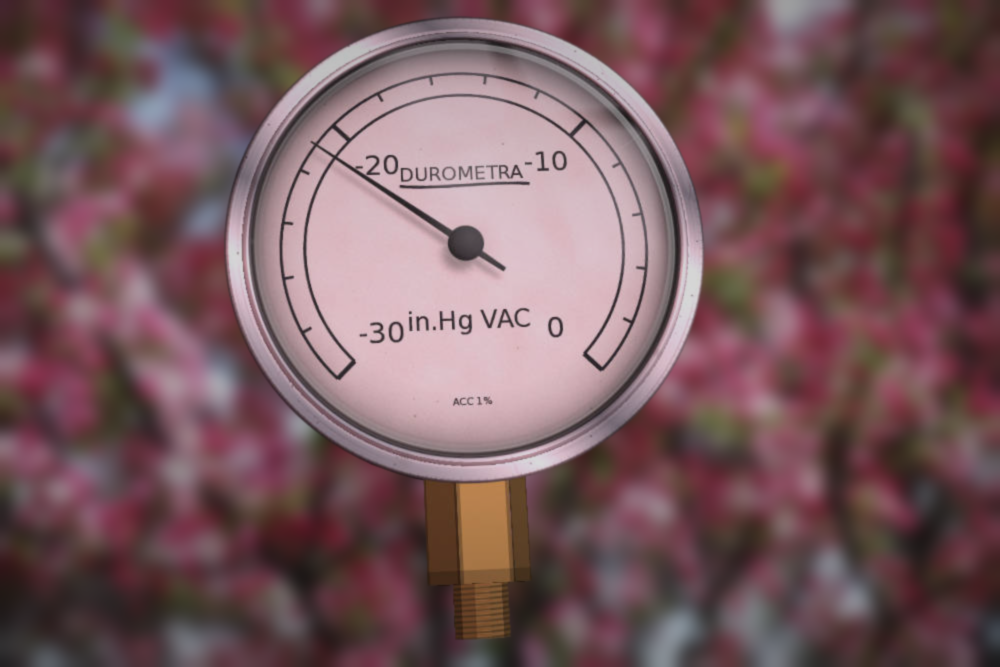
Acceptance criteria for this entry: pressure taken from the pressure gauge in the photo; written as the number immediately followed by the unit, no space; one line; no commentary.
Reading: -21inHg
